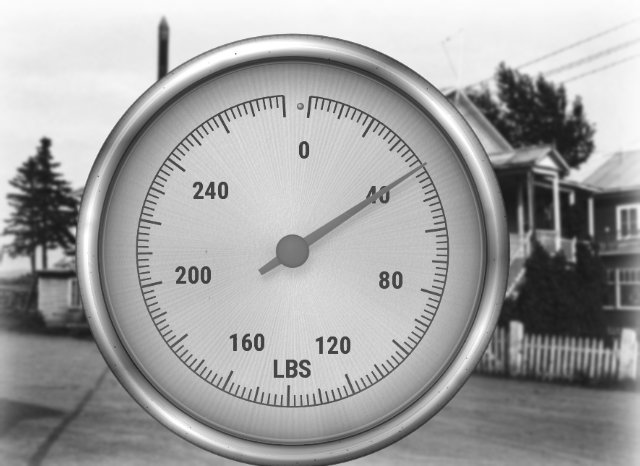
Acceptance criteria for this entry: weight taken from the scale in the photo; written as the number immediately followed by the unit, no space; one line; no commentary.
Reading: 40lb
